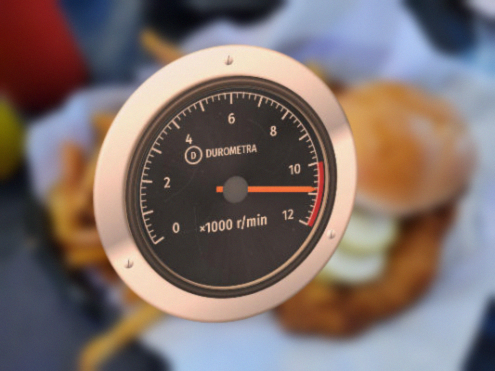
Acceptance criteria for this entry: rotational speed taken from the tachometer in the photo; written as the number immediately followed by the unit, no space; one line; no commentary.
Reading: 10800rpm
